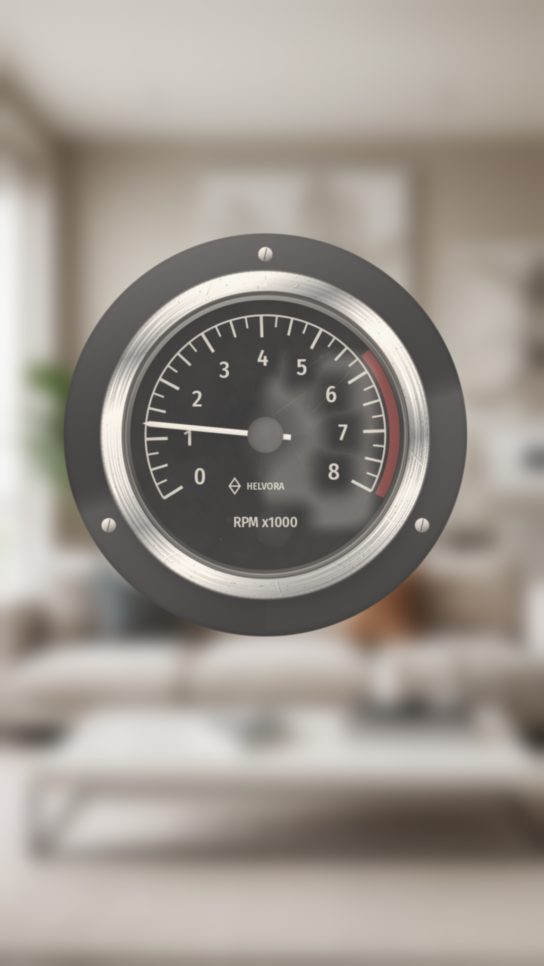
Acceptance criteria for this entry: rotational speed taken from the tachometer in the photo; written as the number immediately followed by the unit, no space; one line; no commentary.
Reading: 1250rpm
